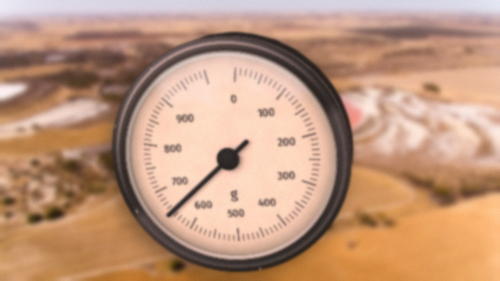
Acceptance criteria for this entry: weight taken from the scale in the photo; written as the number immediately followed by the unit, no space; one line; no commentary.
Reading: 650g
